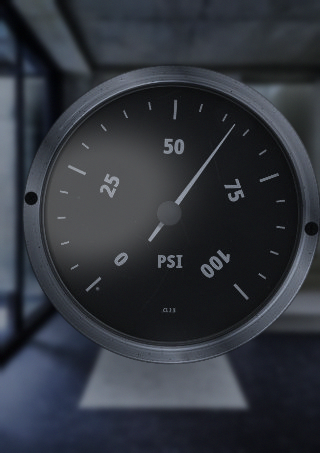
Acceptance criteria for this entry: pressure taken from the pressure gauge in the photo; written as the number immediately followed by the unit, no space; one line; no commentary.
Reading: 62.5psi
